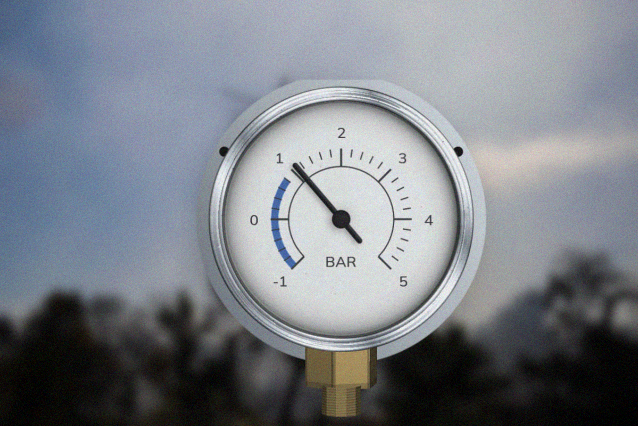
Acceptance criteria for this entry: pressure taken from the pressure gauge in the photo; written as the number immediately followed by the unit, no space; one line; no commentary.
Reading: 1.1bar
